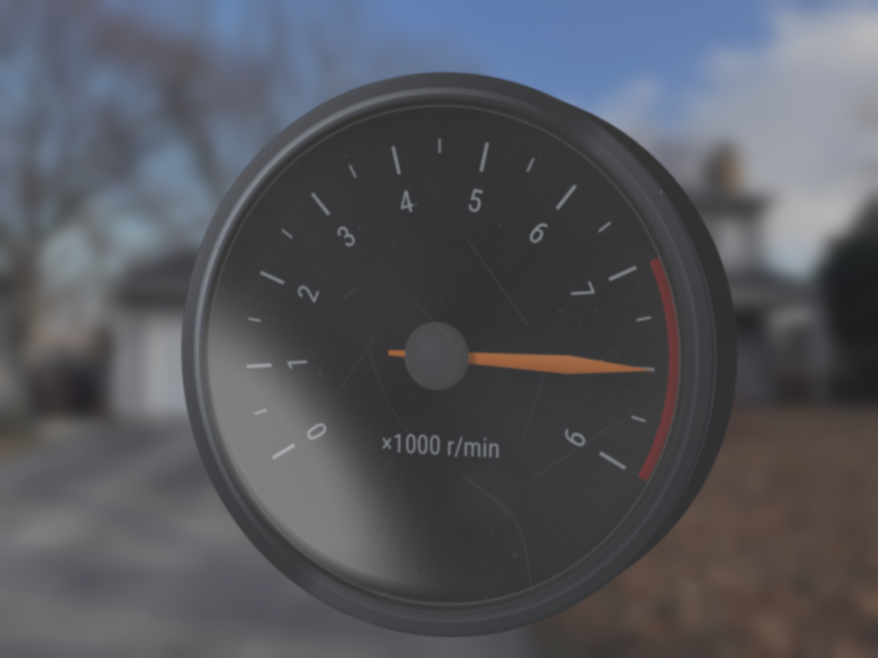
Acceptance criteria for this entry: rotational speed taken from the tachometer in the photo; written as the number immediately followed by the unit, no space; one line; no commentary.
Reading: 8000rpm
